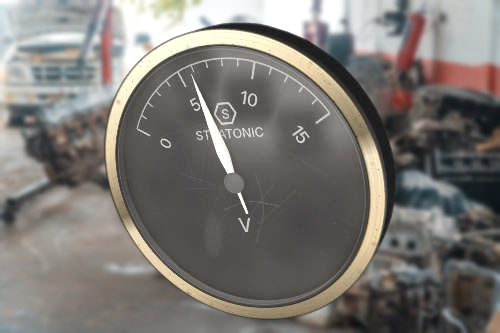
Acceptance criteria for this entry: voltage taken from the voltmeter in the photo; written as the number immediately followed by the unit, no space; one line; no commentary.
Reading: 6V
